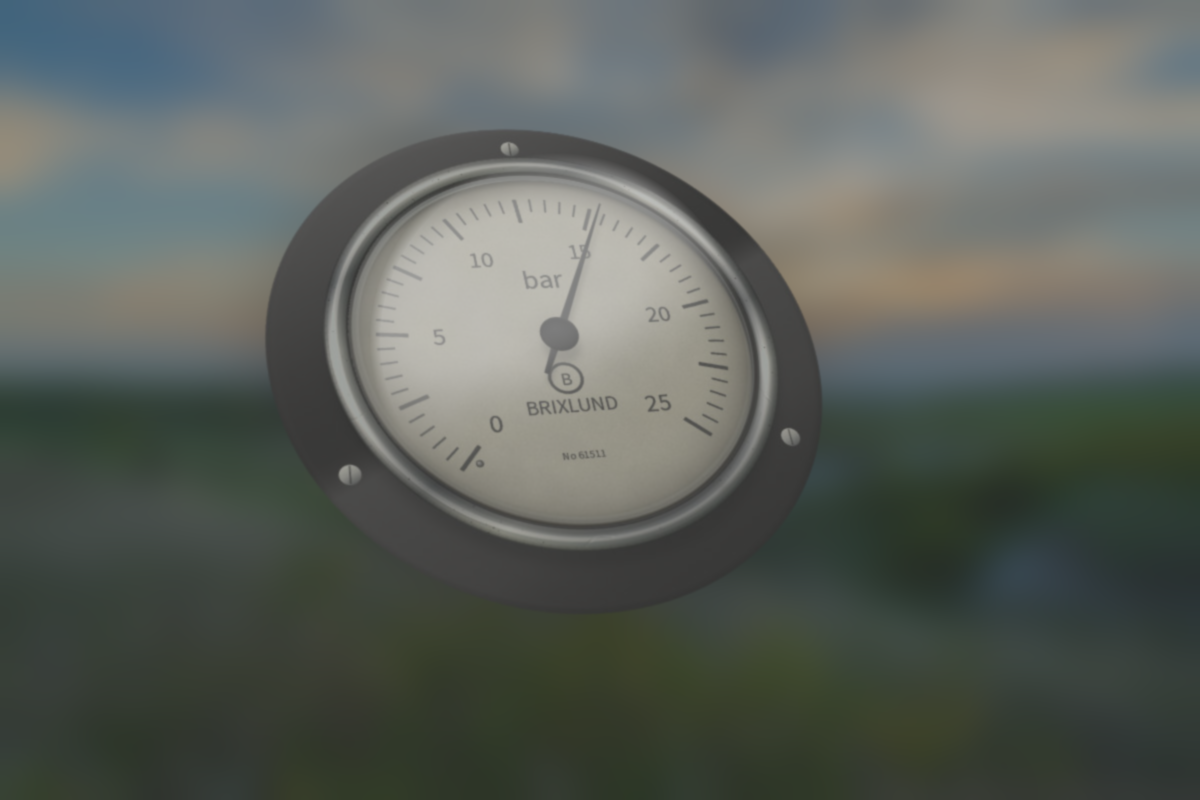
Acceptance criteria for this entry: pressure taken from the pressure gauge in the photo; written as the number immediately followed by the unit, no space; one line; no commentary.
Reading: 15.25bar
